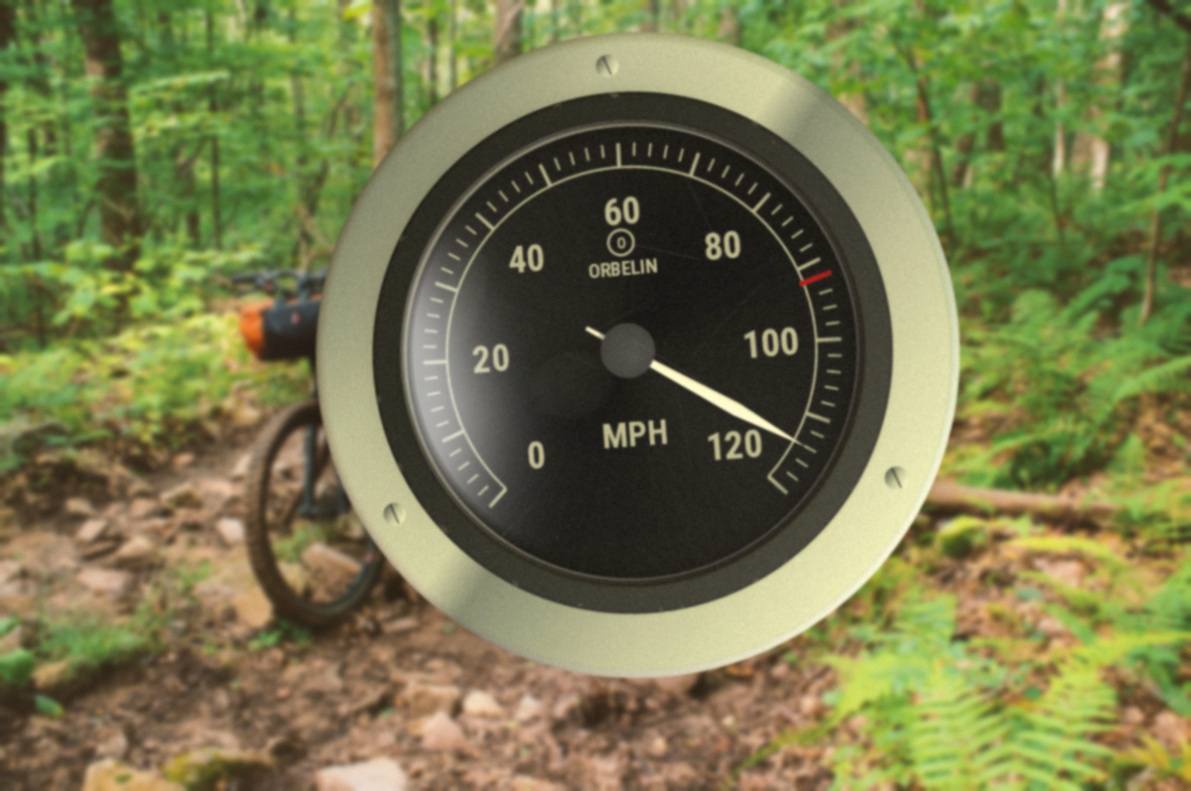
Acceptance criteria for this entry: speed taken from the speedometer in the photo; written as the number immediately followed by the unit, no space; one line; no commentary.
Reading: 114mph
